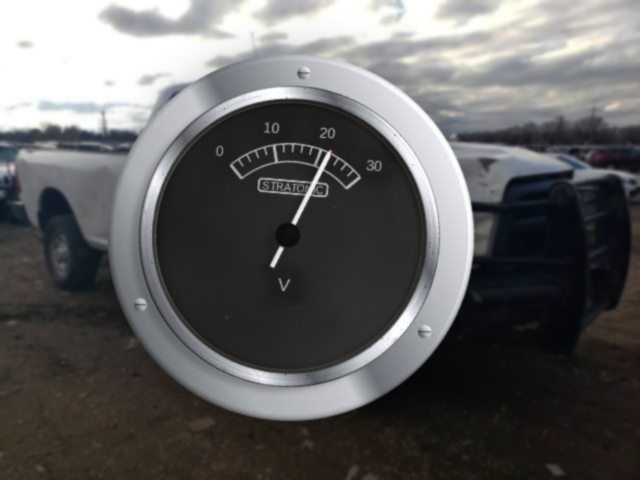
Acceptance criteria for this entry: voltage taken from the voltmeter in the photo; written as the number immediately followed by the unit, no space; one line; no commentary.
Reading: 22V
